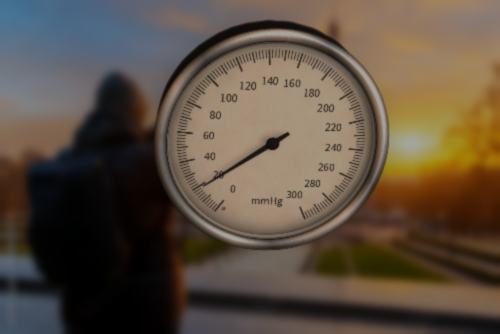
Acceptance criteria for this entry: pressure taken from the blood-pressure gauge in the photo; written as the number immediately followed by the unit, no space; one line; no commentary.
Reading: 20mmHg
